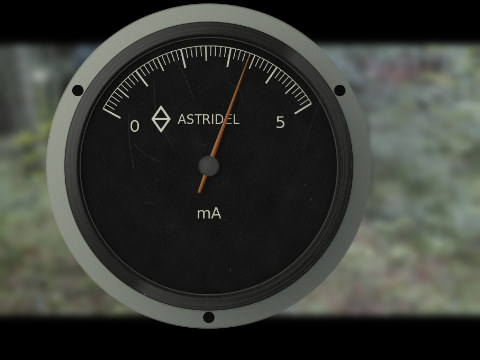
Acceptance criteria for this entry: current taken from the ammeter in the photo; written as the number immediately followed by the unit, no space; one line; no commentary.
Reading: 3.4mA
